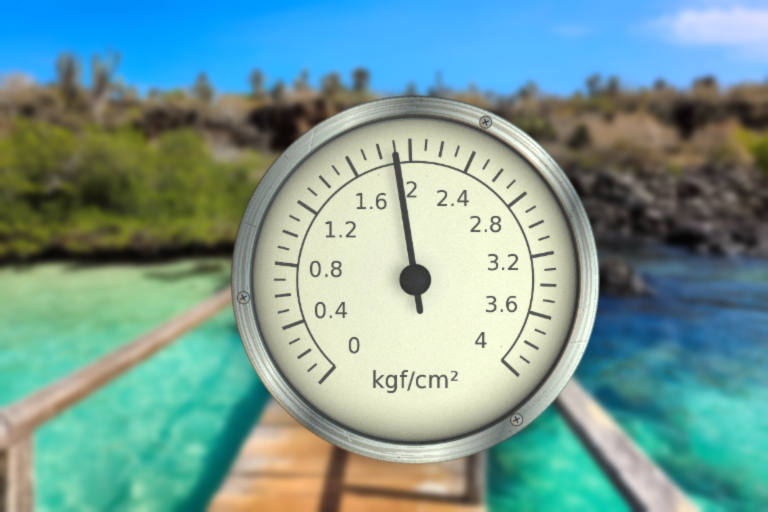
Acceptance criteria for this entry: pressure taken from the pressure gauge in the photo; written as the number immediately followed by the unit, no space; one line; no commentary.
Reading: 1.9kg/cm²
